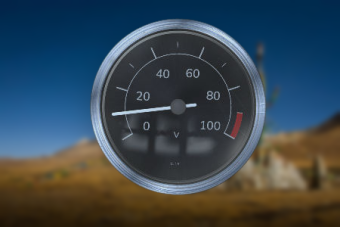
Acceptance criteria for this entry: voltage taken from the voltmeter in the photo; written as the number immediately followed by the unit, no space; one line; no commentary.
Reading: 10V
